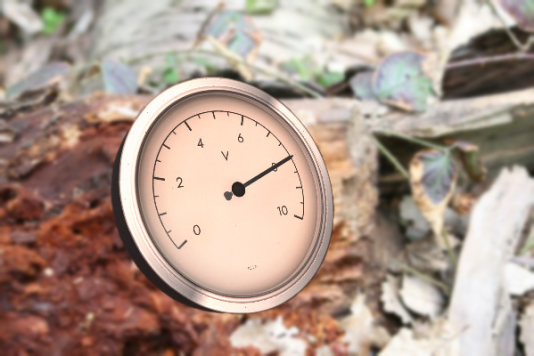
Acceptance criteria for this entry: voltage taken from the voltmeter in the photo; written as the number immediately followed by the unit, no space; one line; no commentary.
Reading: 8V
